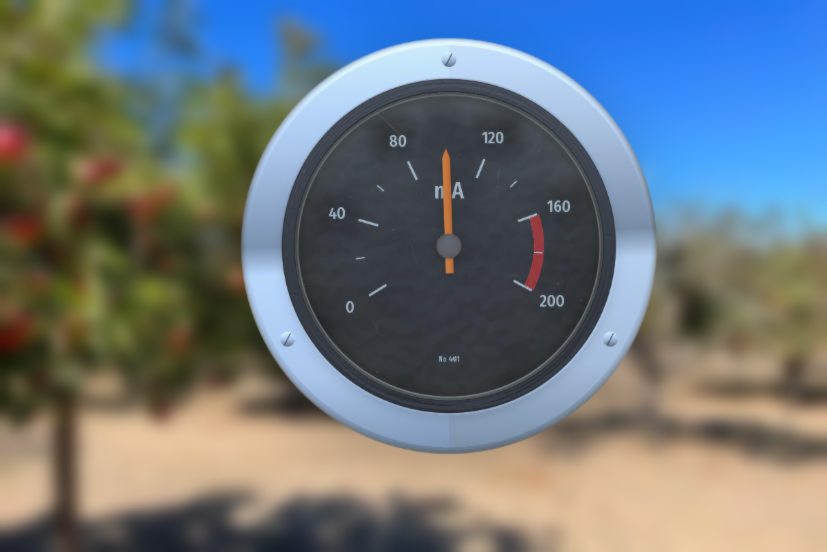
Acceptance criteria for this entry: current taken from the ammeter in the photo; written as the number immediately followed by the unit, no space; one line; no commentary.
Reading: 100mA
